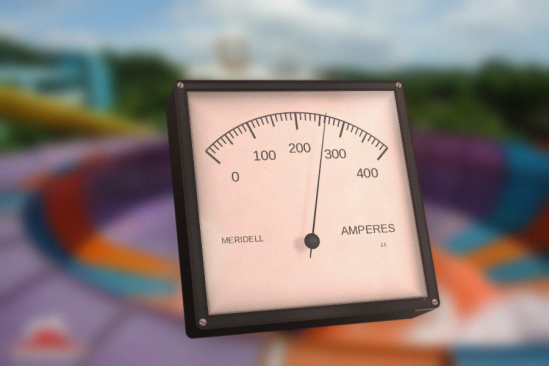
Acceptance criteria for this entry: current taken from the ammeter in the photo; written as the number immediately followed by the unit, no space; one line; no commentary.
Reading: 260A
